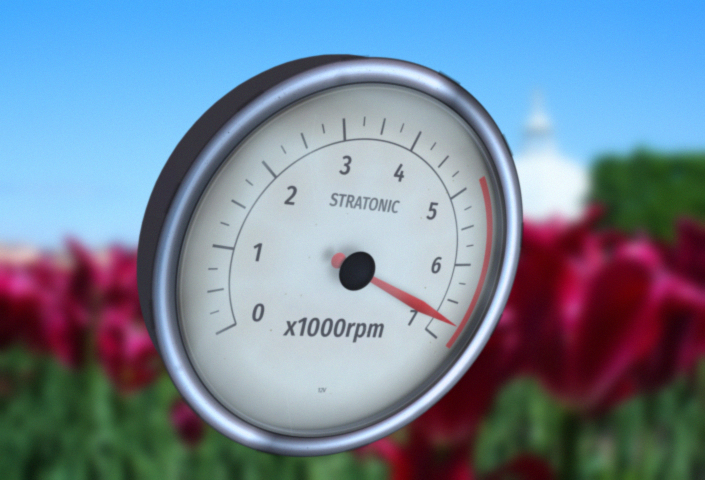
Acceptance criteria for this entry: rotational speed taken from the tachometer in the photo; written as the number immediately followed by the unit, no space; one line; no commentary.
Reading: 6750rpm
